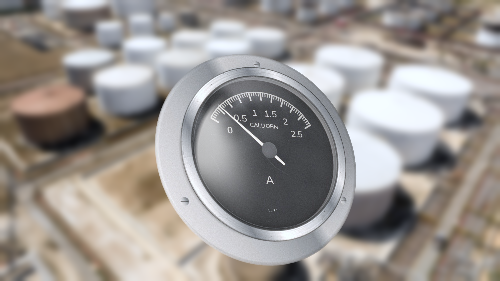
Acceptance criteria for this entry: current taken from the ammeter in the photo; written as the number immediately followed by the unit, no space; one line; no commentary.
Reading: 0.25A
